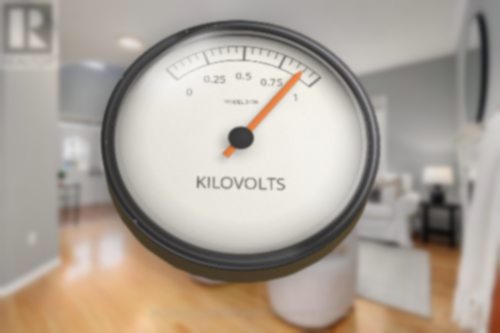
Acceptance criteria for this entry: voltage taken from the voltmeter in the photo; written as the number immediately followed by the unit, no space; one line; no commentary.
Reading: 0.9kV
